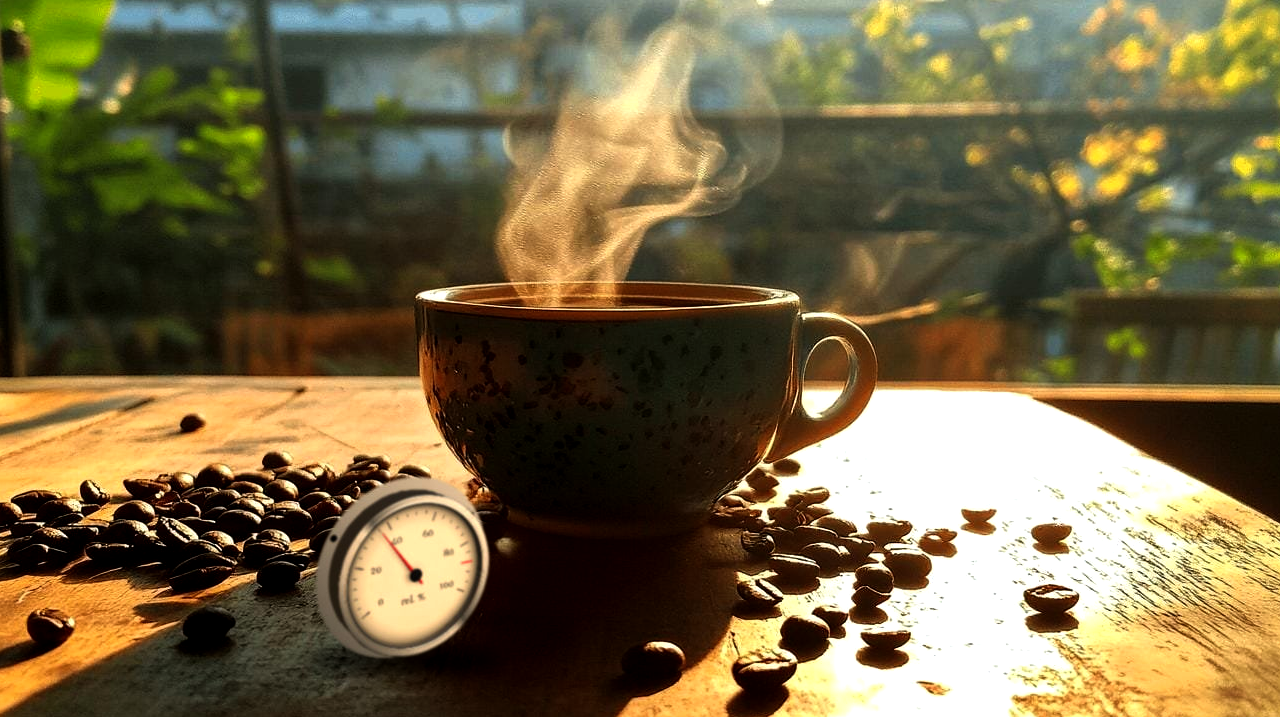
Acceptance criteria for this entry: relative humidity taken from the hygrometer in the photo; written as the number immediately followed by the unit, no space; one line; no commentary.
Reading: 36%
